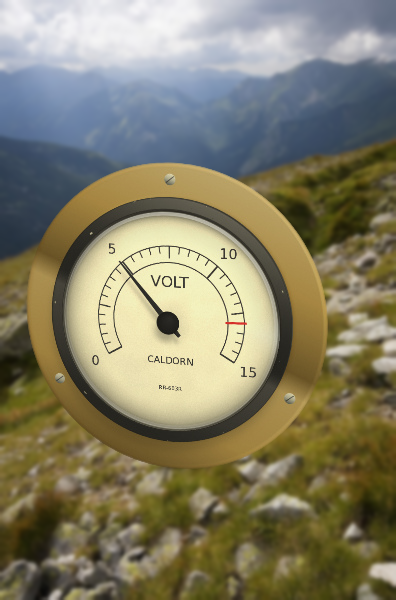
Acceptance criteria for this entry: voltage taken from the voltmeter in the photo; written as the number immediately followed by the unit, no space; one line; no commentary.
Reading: 5V
